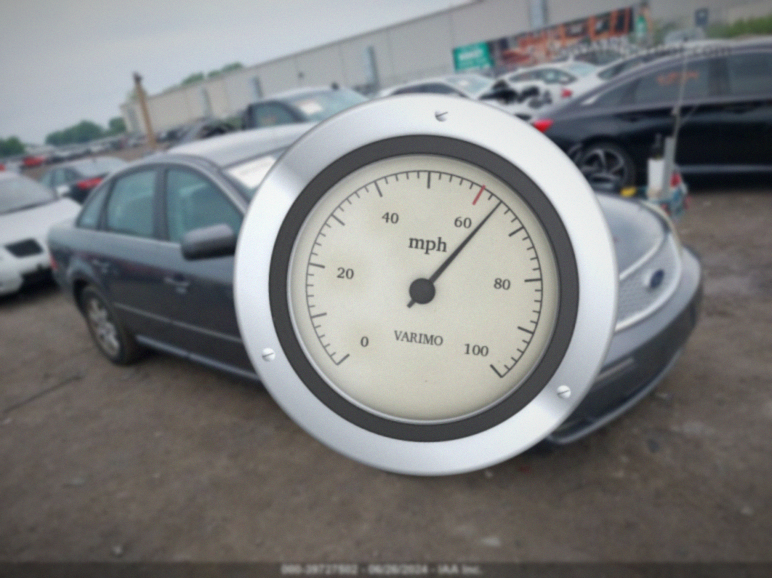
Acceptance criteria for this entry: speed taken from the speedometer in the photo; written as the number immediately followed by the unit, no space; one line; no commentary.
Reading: 64mph
